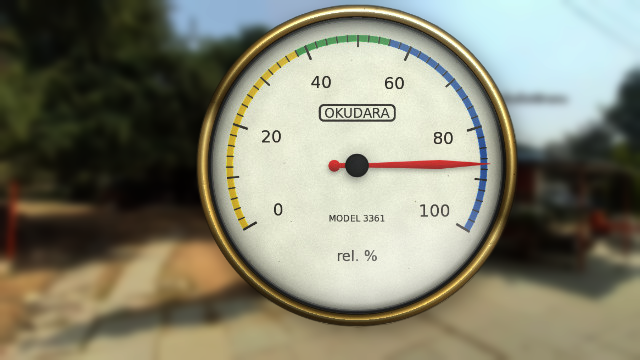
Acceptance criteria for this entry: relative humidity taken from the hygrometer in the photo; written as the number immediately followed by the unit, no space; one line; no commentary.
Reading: 87%
